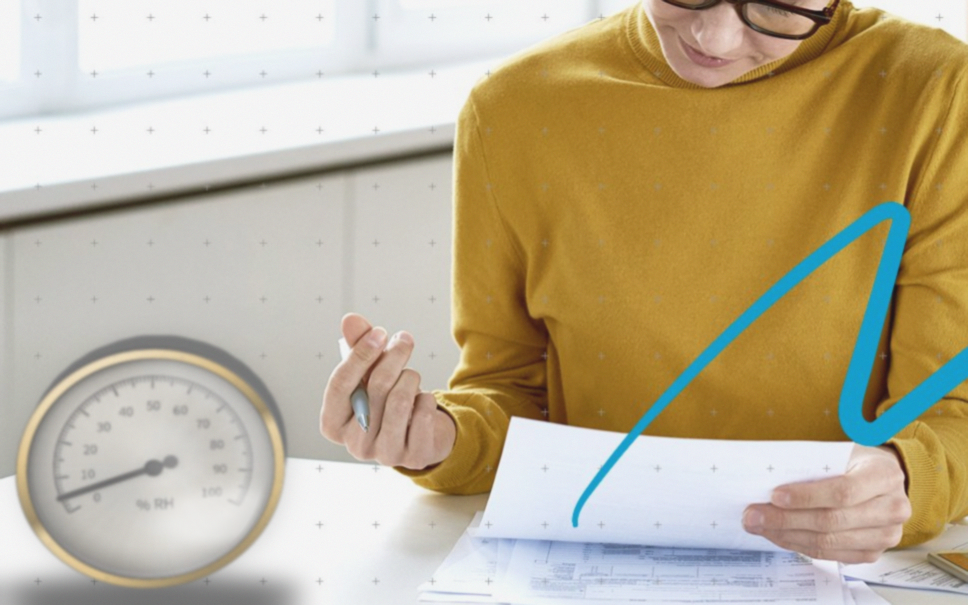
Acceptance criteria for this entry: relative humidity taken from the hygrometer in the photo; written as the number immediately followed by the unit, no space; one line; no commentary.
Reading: 5%
